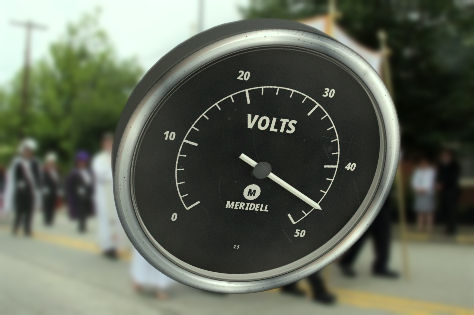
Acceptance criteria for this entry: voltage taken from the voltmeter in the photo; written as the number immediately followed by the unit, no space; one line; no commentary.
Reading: 46V
